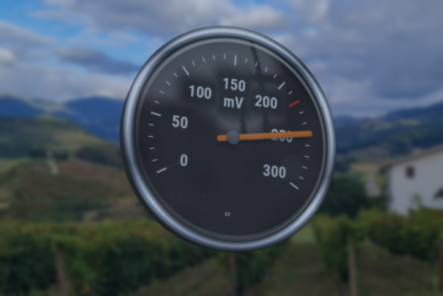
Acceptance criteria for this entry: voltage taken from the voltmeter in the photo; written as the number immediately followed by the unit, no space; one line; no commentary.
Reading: 250mV
